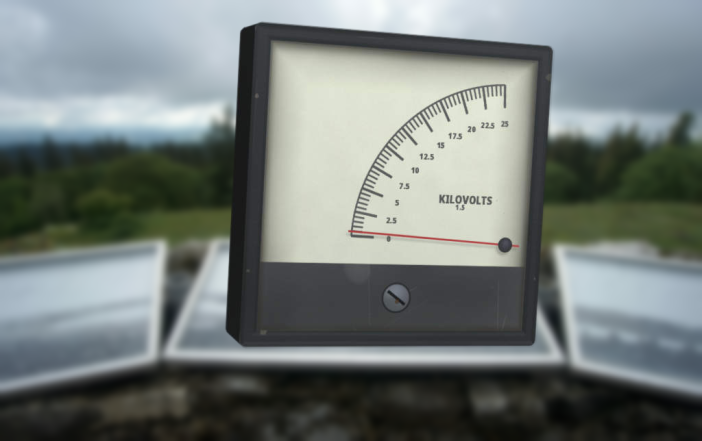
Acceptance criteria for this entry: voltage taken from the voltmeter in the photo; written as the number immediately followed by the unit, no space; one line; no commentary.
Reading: 0.5kV
